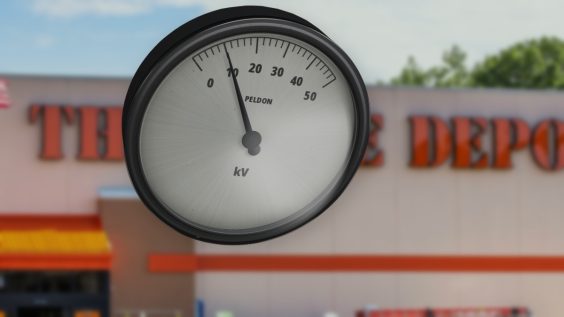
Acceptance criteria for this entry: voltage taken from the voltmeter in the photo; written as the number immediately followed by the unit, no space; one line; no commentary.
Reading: 10kV
